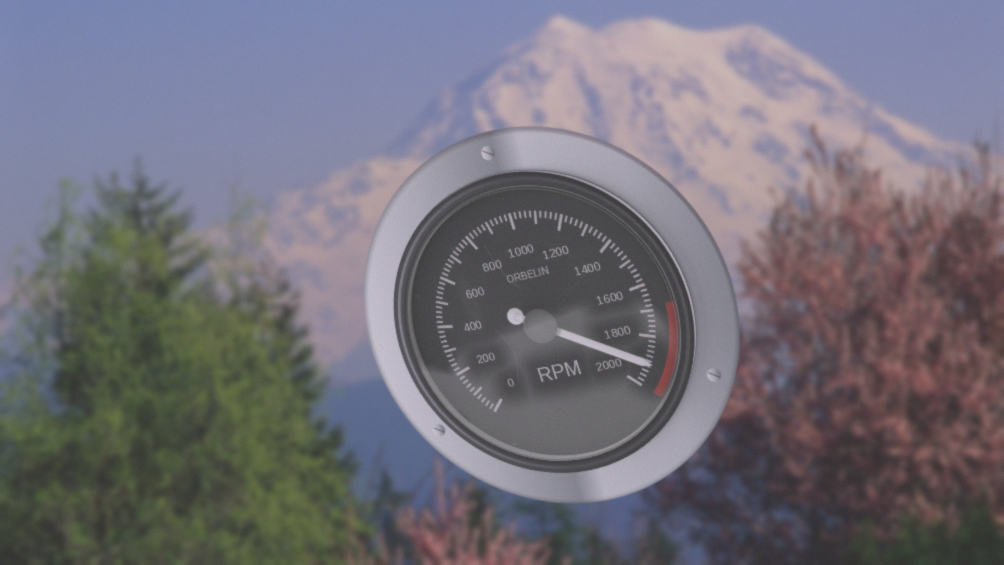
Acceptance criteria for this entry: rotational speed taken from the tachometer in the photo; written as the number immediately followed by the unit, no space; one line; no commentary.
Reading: 1900rpm
